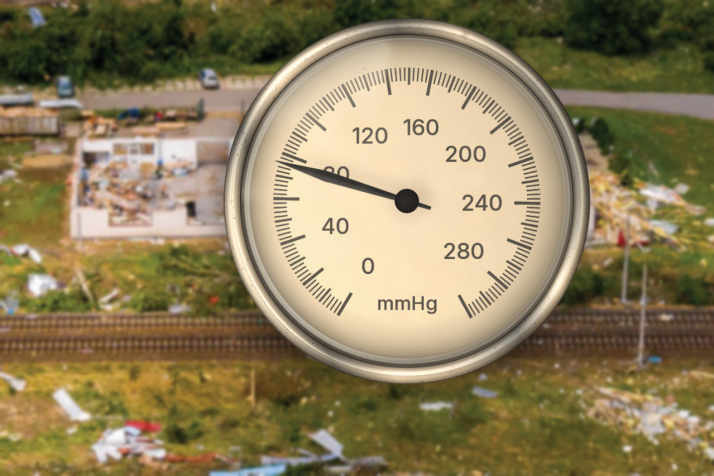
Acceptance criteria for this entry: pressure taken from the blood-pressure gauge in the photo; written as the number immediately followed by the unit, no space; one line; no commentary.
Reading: 76mmHg
